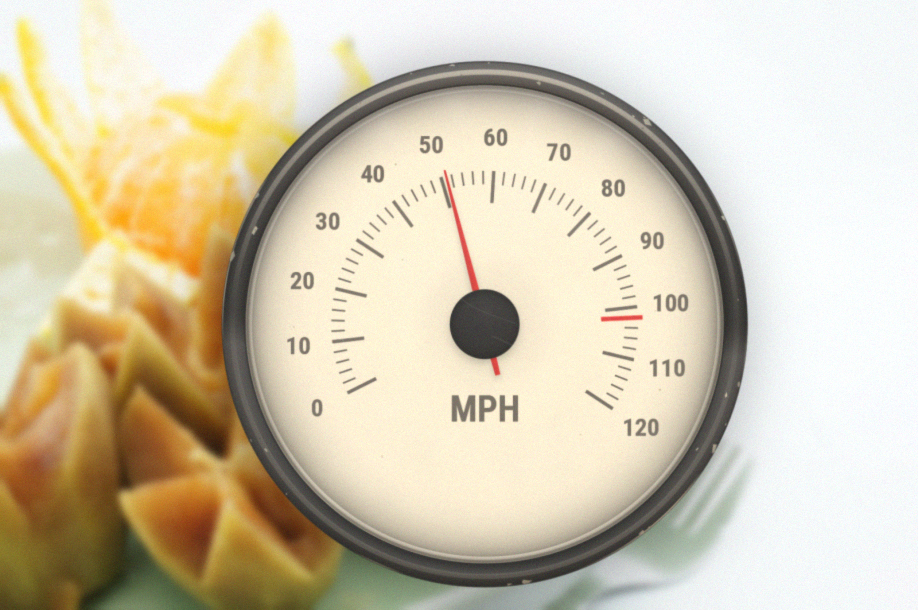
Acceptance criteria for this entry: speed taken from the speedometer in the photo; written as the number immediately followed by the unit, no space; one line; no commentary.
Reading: 51mph
